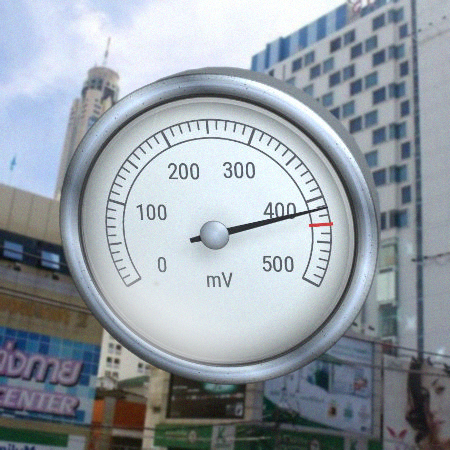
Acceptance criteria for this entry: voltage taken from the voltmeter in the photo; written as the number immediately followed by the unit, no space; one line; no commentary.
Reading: 410mV
